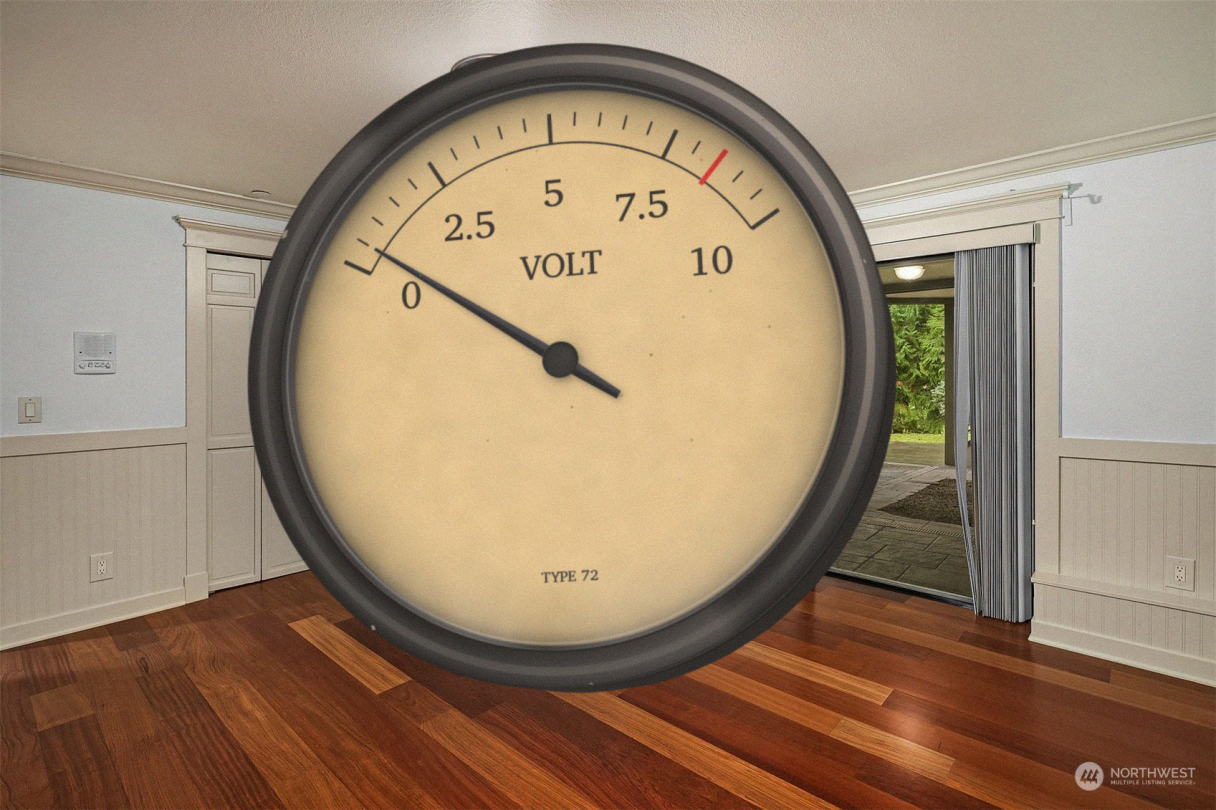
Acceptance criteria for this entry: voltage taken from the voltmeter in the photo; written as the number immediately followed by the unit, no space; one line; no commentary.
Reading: 0.5V
